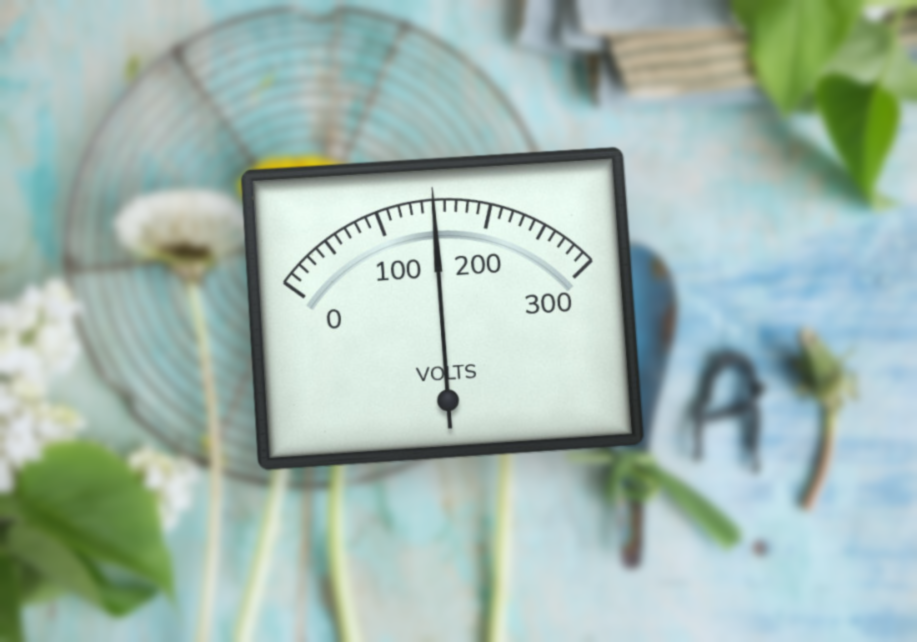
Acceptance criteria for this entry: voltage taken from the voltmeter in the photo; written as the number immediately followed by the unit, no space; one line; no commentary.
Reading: 150V
